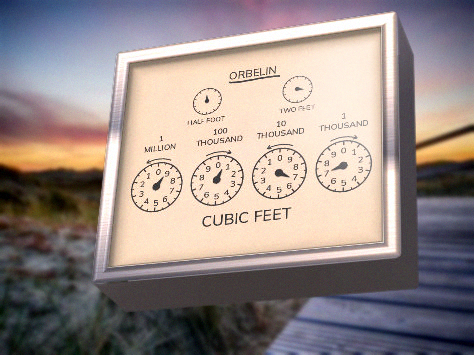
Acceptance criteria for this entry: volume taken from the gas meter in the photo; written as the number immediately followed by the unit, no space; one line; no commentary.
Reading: 906700ft³
